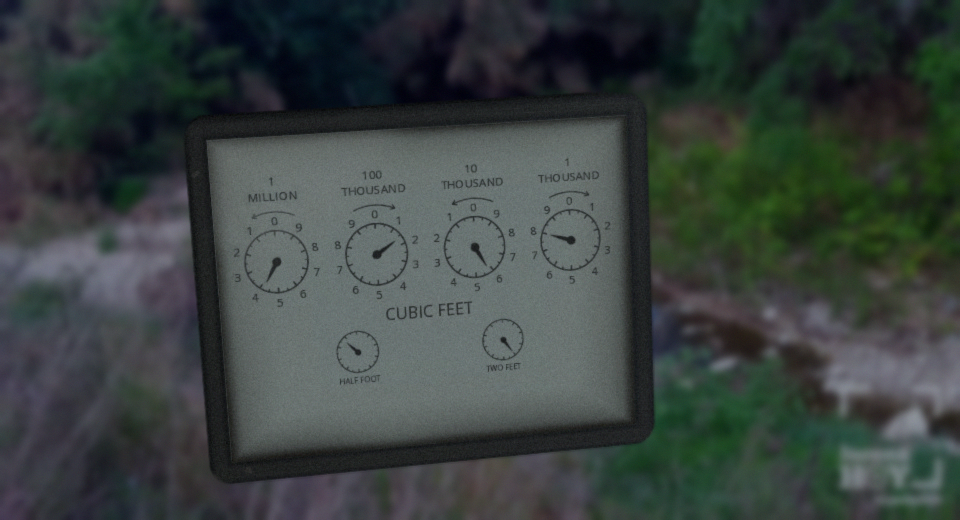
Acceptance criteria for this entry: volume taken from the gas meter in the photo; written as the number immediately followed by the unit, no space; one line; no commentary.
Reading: 415800ft³
